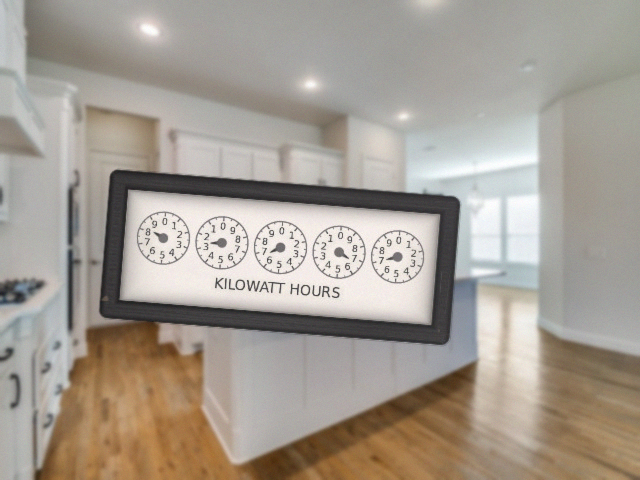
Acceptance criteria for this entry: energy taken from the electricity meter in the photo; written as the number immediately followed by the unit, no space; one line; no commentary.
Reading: 82667kWh
